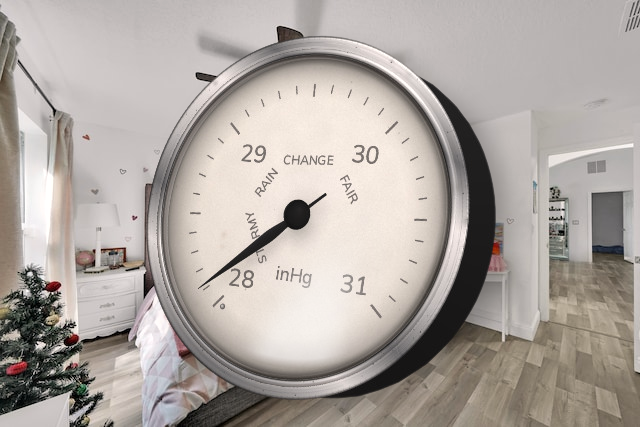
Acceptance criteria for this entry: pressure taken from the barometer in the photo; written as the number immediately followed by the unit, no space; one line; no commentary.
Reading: 28.1inHg
